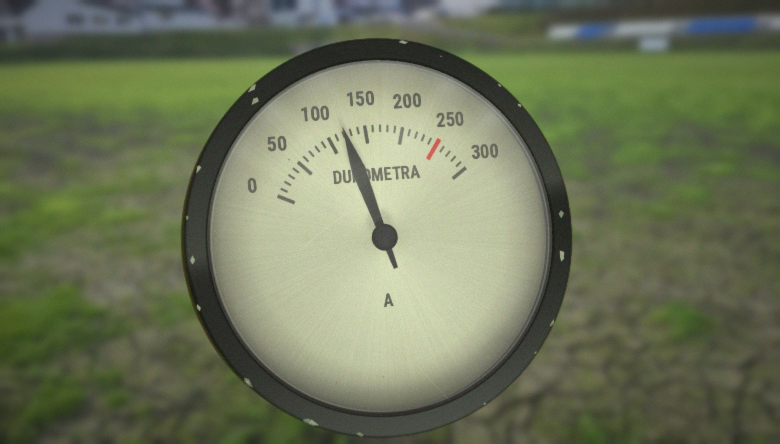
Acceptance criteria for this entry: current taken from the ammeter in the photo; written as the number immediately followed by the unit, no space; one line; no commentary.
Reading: 120A
